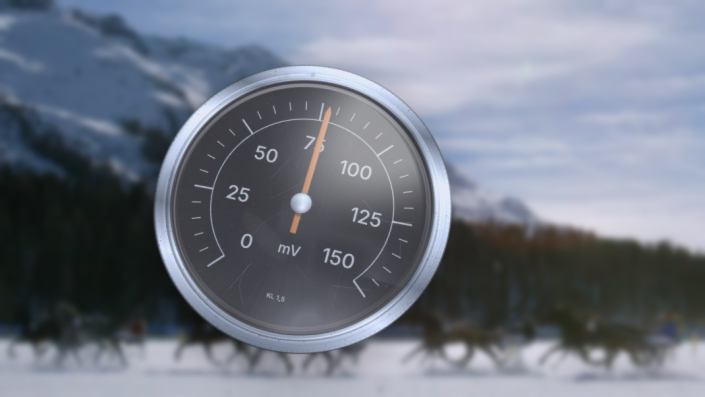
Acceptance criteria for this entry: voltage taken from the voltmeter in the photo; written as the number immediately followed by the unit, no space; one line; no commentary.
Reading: 77.5mV
